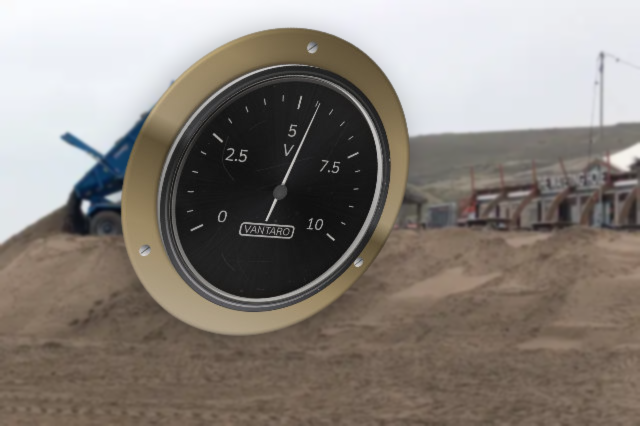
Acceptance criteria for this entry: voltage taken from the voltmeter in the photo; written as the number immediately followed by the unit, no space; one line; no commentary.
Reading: 5.5V
